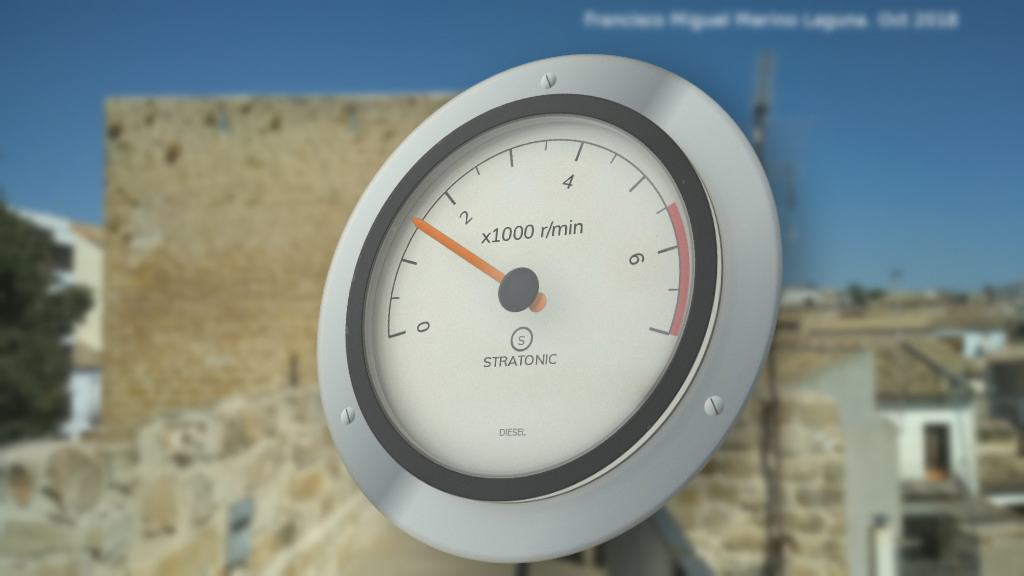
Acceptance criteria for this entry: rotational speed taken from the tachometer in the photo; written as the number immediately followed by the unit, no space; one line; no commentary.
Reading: 1500rpm
